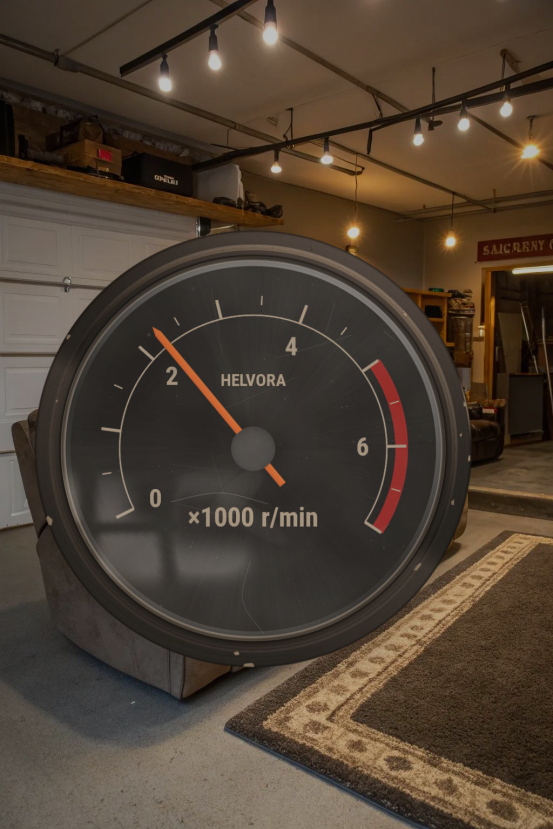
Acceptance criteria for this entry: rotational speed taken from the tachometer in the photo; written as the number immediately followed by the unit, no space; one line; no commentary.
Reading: 2250rpm
